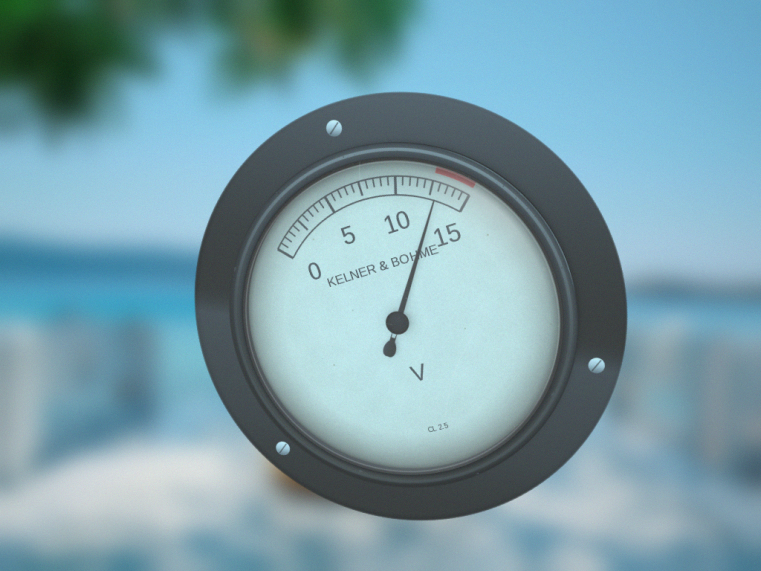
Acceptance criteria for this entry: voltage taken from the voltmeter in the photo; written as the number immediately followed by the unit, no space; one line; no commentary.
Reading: 13V
